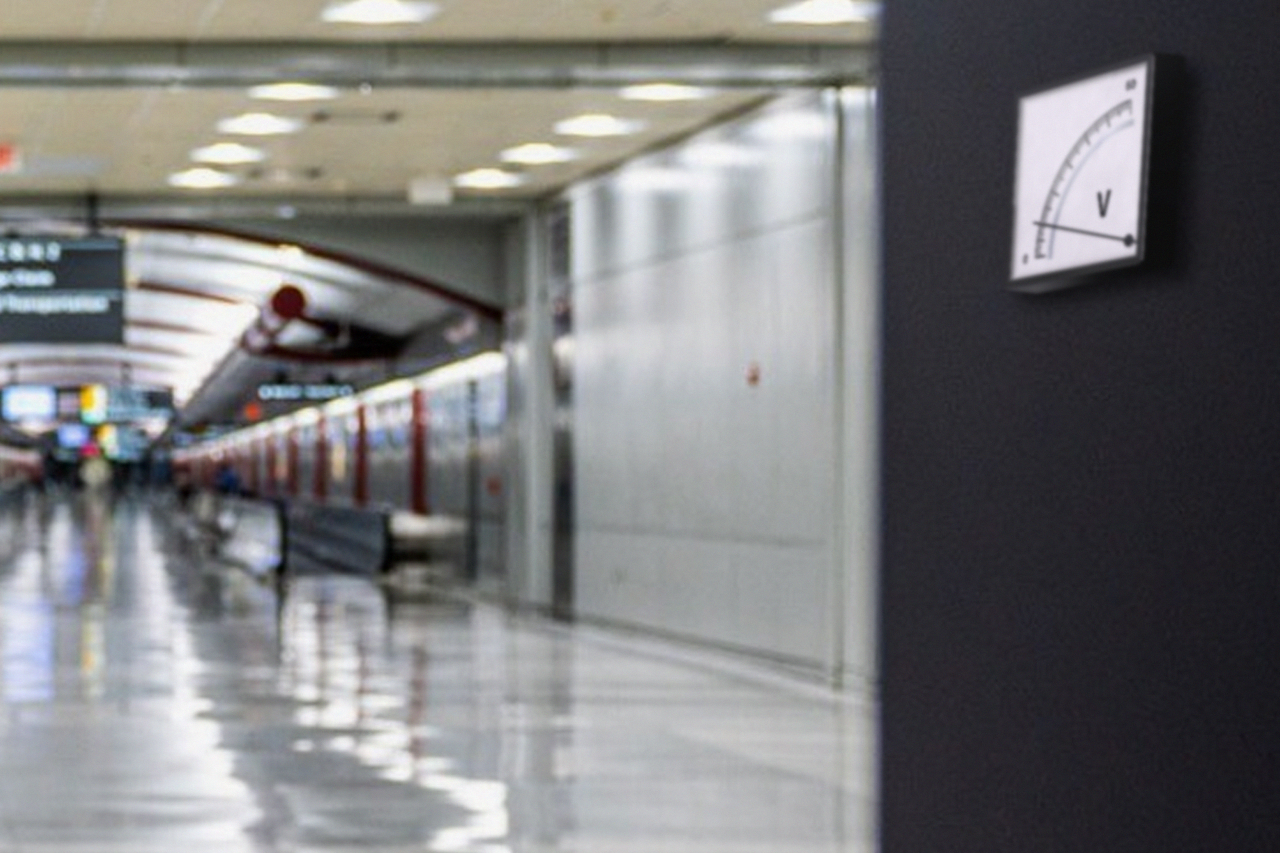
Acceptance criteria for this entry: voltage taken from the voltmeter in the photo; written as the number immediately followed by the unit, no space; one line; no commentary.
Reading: 10V
